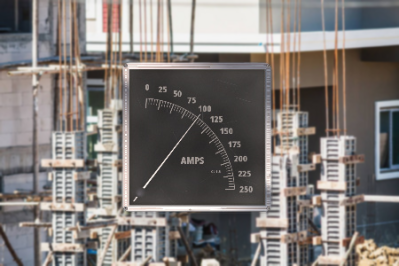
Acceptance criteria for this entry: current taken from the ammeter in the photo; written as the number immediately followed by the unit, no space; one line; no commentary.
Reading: 100A
